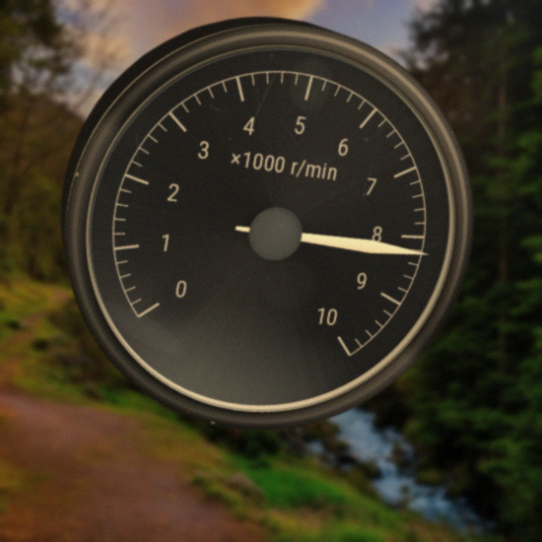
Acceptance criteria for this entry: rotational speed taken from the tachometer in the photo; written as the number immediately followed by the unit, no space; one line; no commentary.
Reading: 8200rpm
